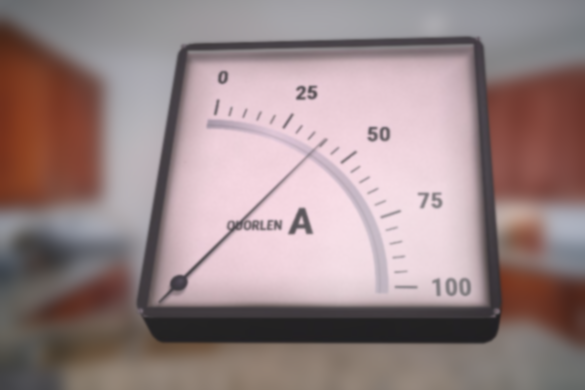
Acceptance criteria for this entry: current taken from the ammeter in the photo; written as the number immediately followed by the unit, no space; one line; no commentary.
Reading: 40A
